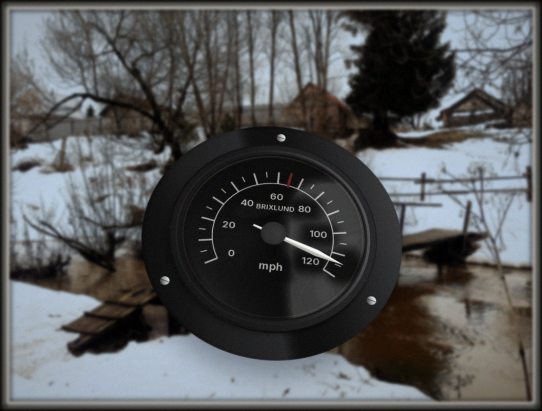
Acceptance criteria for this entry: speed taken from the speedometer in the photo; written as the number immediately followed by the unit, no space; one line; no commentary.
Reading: 115mph
